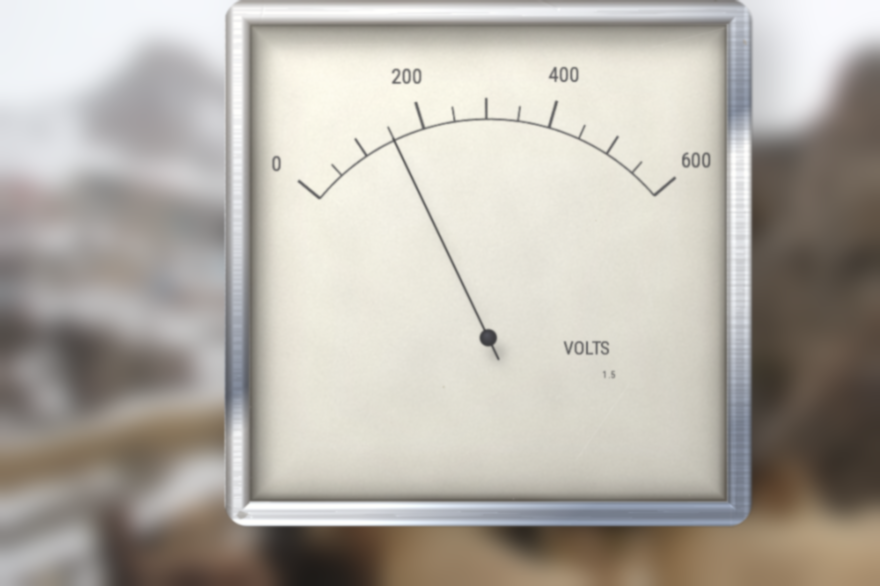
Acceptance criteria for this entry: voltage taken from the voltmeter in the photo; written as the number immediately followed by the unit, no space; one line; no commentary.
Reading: 150V
